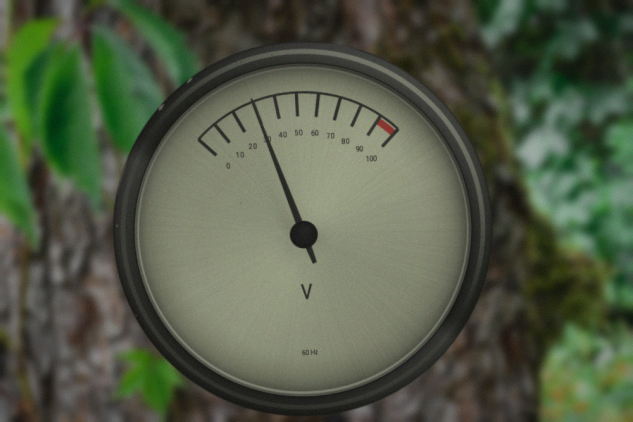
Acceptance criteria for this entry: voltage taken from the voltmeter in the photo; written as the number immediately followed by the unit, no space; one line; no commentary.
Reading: 30V
